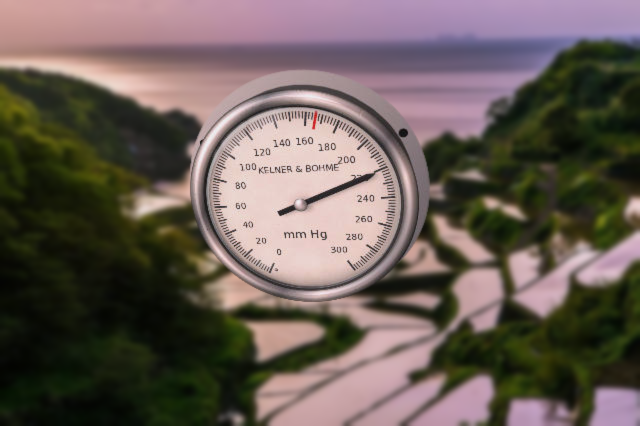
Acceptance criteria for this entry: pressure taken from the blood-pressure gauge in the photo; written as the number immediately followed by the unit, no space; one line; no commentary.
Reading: 220mmHg
